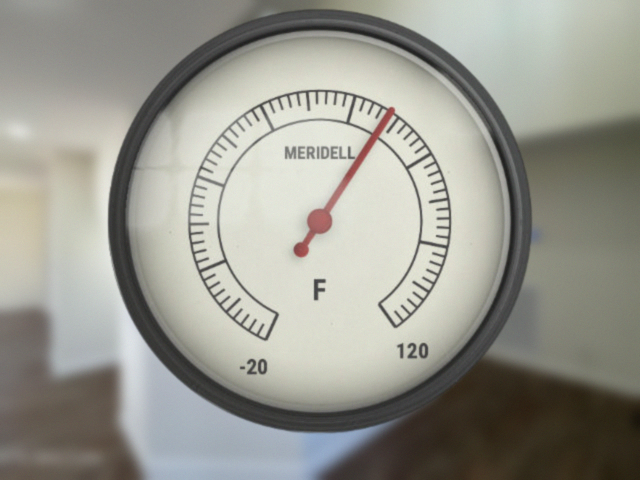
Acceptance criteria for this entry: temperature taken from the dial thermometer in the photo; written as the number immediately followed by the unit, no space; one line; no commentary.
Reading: 68°F
